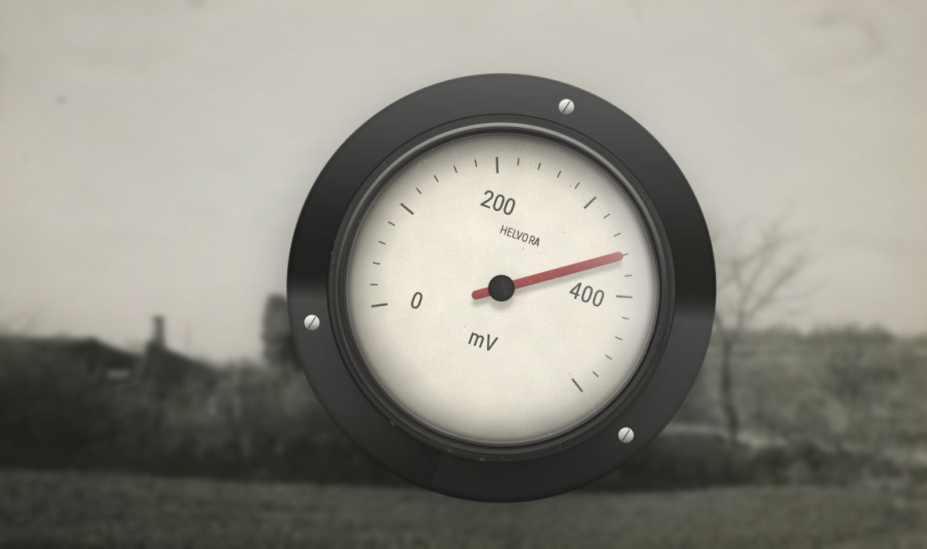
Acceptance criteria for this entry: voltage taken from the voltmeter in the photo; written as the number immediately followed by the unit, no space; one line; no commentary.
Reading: 360mV
